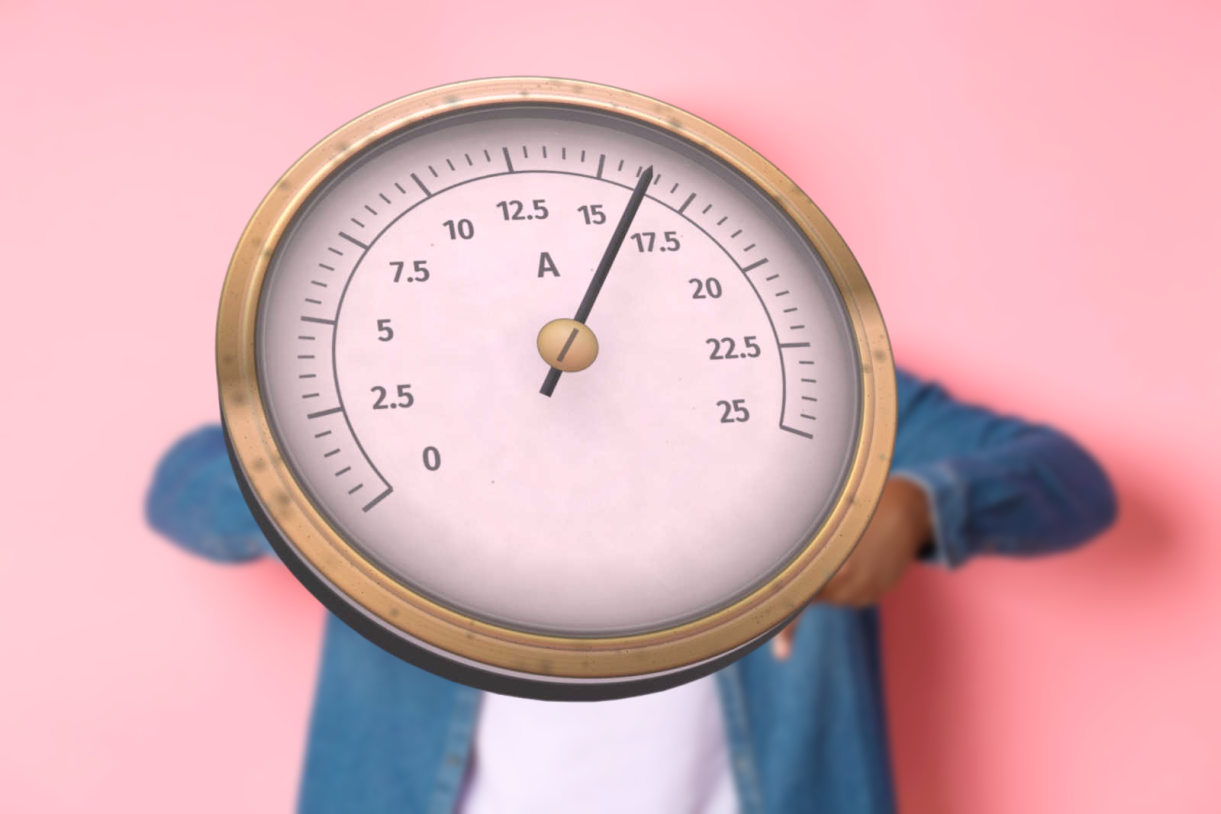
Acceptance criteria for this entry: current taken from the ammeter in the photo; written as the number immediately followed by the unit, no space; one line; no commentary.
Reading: 16.25A
